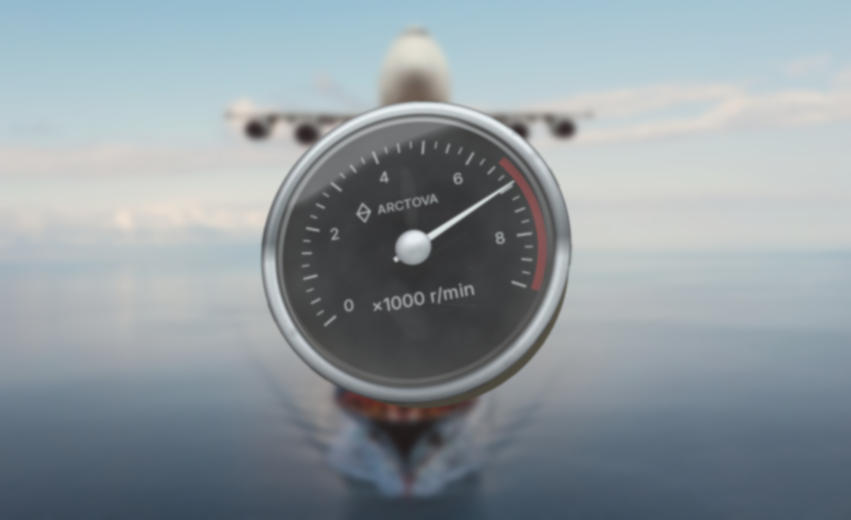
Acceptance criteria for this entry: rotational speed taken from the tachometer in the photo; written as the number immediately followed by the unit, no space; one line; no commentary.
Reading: 7000rpm
